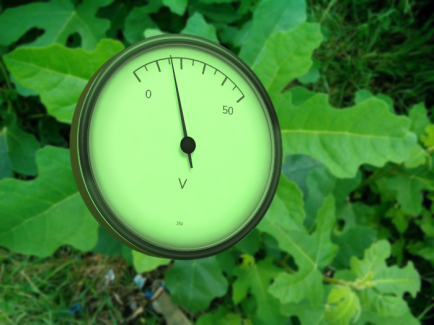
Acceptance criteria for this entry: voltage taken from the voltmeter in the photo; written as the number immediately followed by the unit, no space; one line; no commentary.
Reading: 15V
